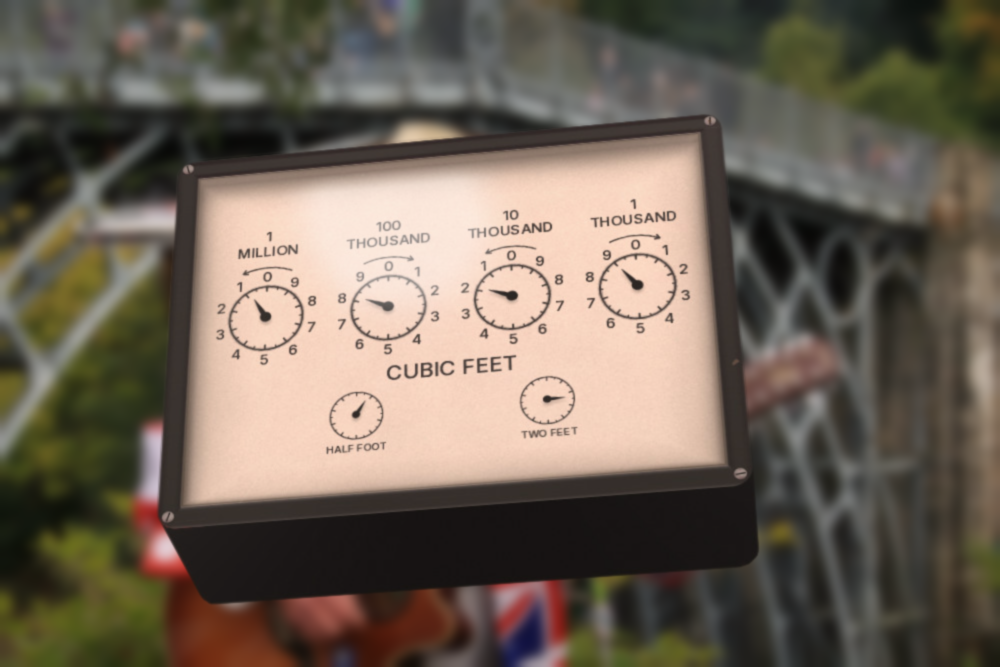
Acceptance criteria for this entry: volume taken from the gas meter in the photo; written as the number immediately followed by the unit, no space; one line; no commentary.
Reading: 81900ft³
